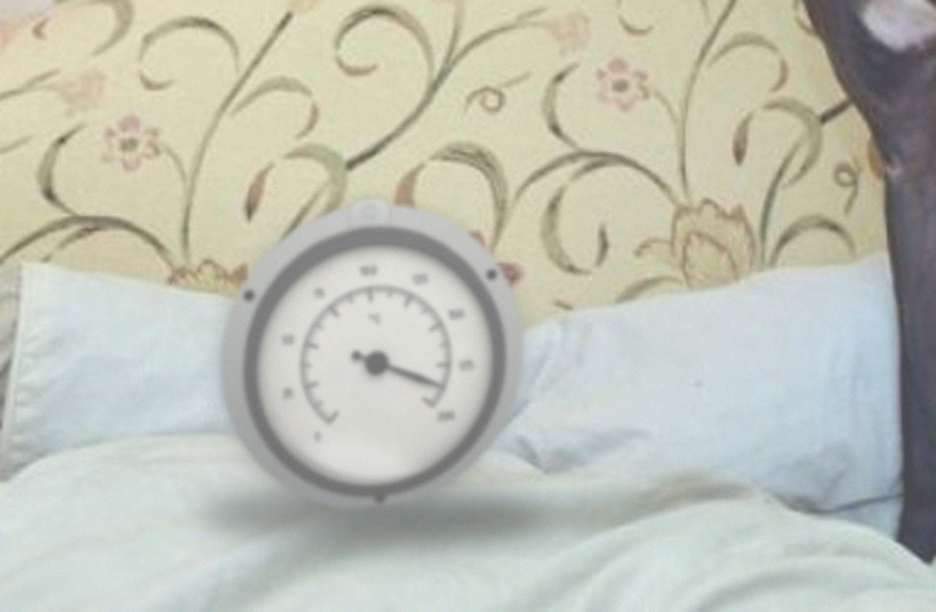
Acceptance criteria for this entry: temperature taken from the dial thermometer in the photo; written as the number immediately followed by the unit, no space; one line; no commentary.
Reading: 187.5°C
